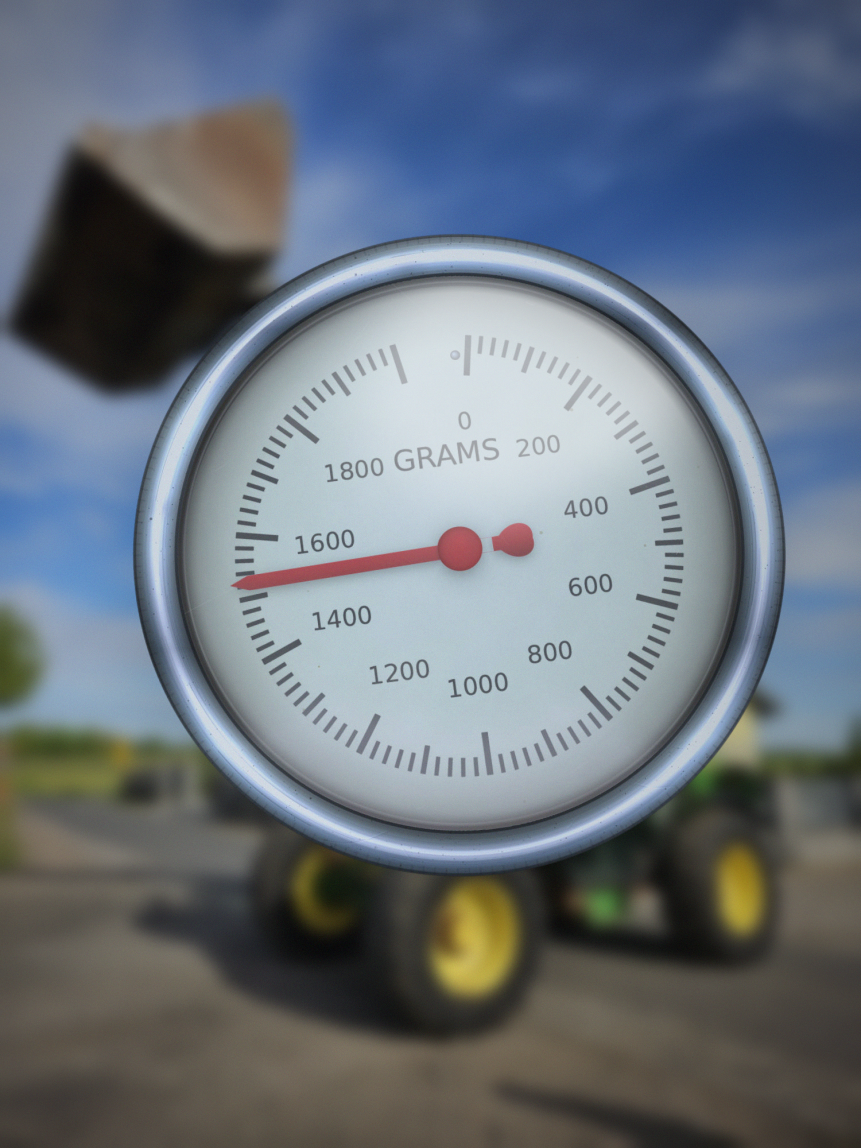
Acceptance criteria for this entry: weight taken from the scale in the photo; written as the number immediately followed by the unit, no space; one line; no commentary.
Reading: 1520g
